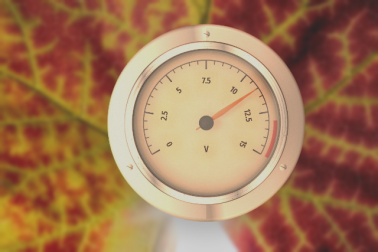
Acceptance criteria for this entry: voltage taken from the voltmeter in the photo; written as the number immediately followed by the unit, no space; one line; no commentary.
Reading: 11V
